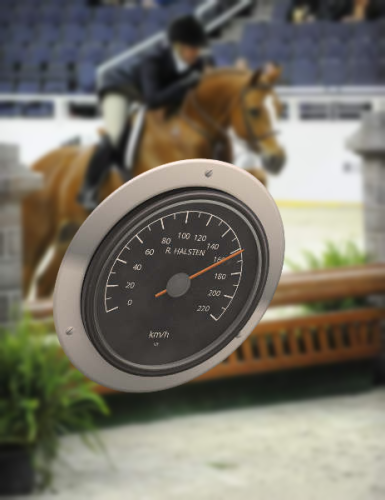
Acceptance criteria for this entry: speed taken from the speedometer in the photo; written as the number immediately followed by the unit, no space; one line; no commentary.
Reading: 160km/h
